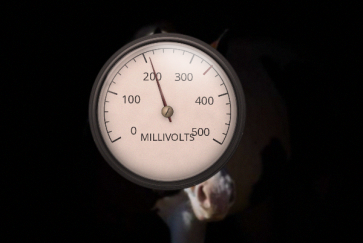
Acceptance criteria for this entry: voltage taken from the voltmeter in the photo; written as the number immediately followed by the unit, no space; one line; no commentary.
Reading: 210mV
